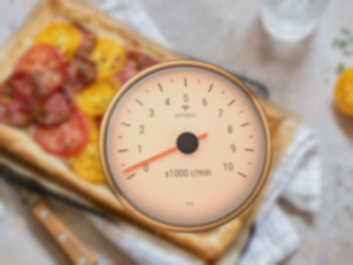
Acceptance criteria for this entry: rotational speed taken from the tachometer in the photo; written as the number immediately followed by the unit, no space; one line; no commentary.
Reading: 250rpm
